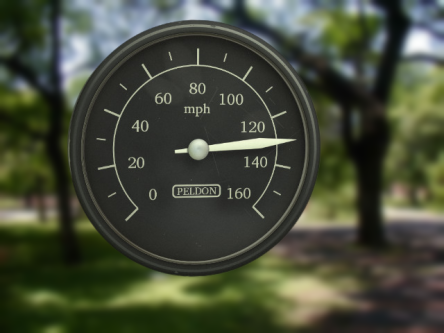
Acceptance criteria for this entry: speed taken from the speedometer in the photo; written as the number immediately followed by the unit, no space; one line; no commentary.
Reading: 130mph
